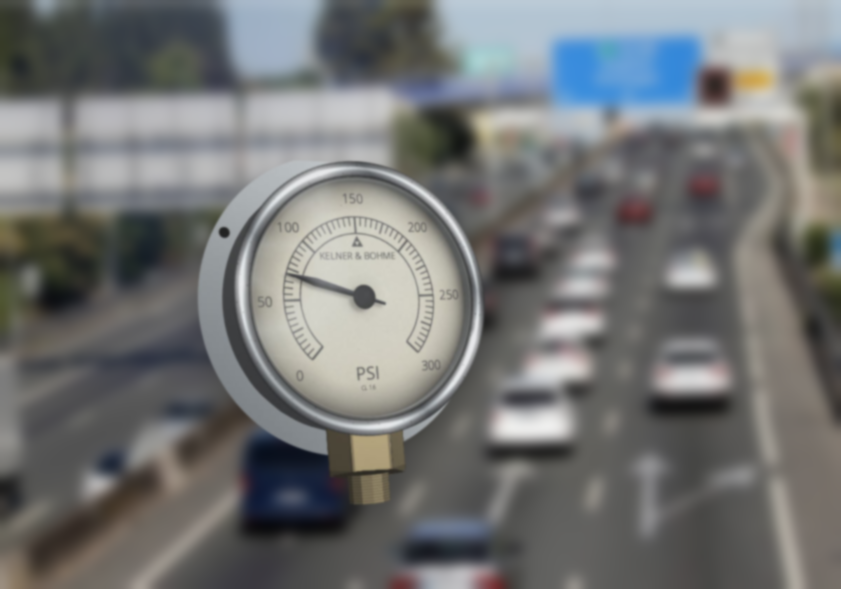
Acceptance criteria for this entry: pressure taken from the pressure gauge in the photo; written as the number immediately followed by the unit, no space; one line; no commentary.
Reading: 70psi
